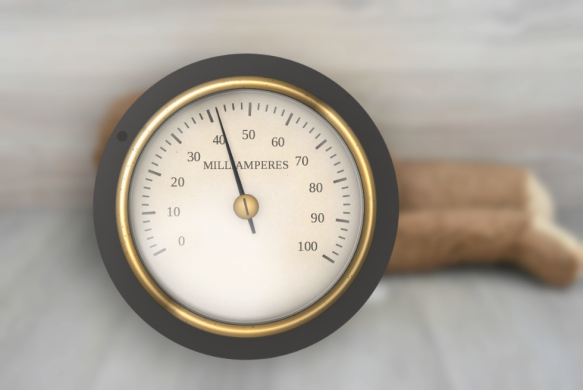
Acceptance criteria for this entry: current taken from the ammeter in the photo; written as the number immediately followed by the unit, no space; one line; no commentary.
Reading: 42mA
